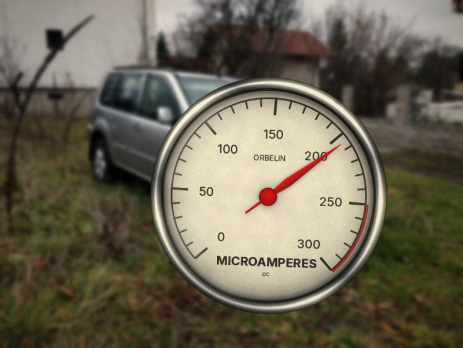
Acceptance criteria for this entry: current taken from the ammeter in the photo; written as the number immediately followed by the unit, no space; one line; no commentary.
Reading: 205µA
